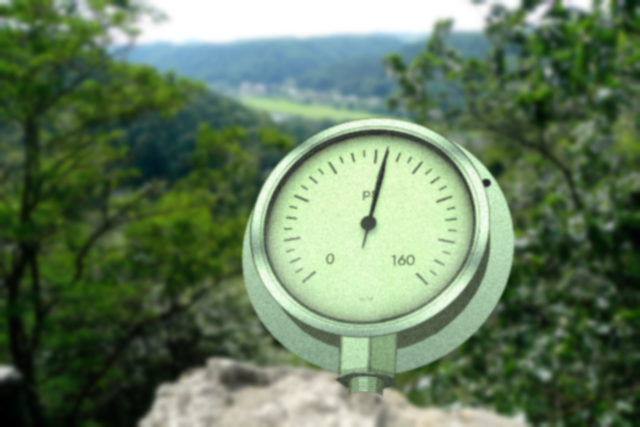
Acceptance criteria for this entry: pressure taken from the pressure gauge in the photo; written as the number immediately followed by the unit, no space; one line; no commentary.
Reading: 85psi
